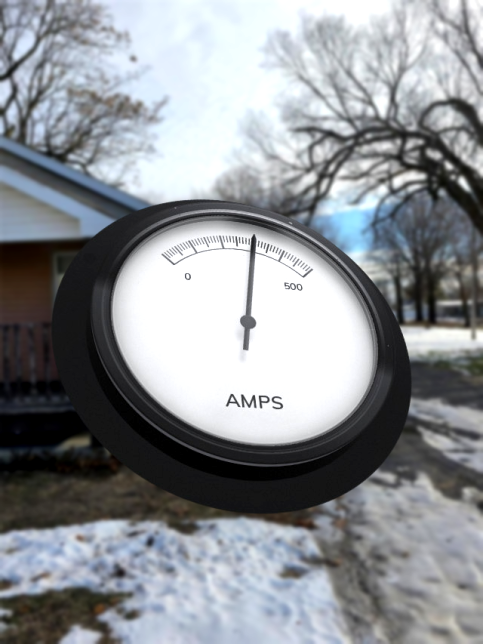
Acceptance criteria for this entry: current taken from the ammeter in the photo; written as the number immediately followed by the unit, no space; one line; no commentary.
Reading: 300A
